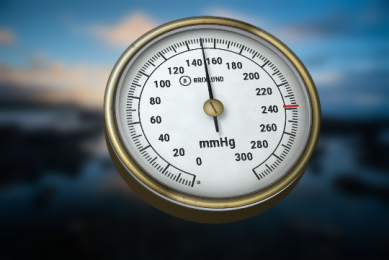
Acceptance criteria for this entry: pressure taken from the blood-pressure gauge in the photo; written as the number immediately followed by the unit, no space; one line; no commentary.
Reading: 150mmHg
